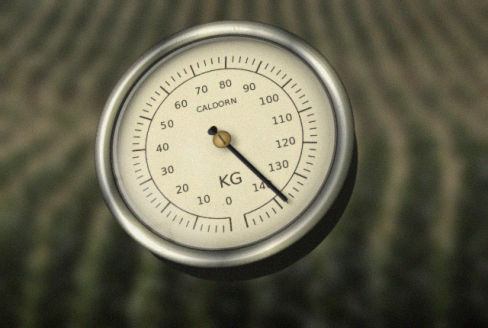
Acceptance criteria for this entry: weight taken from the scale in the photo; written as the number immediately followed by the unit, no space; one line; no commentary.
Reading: 138kg
